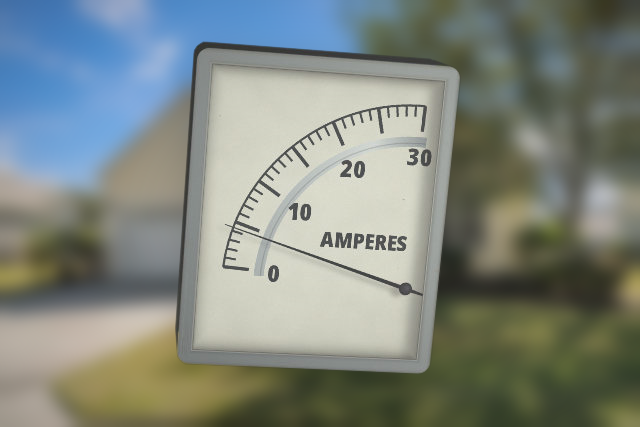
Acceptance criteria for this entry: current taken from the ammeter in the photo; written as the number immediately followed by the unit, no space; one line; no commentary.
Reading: 4.5A
